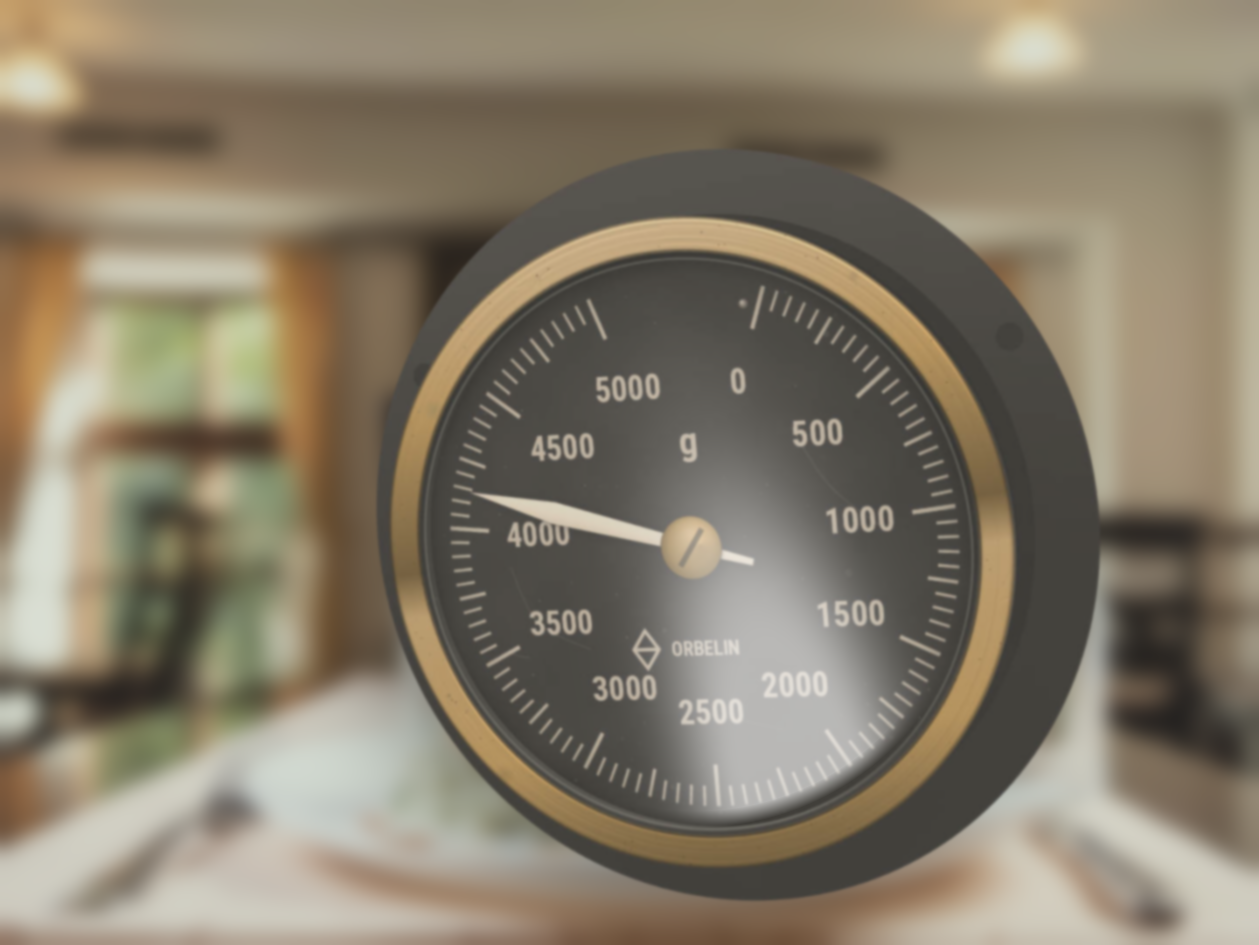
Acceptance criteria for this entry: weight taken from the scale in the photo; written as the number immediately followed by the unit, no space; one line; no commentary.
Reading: 4150g
